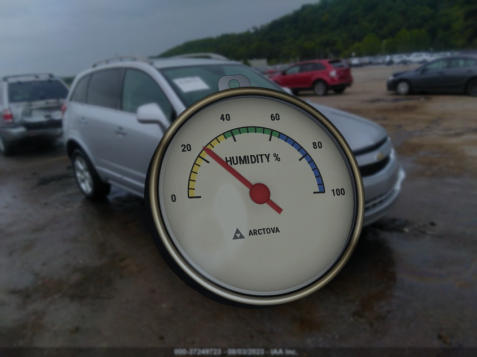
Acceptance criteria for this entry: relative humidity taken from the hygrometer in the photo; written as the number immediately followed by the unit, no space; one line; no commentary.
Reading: 24%
